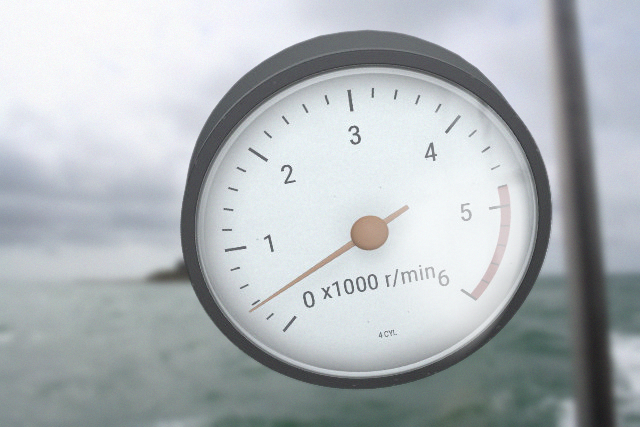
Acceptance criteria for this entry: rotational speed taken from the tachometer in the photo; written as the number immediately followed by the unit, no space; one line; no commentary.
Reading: 400rpm
